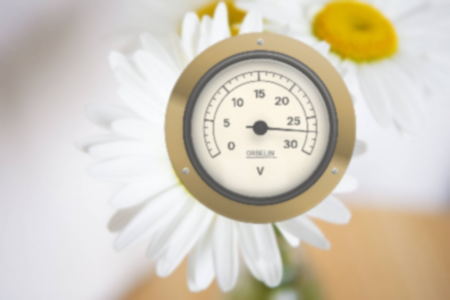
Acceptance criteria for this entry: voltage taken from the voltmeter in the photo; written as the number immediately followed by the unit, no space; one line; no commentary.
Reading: 27V
